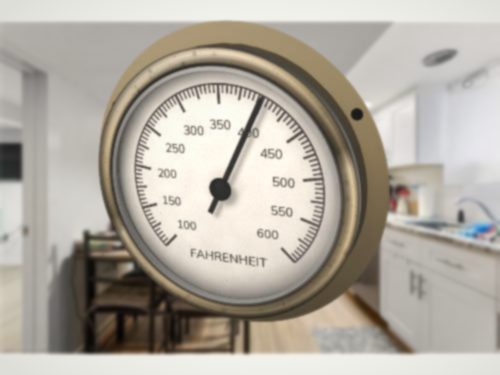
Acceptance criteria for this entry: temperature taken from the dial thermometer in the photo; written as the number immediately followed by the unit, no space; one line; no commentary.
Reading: 400°F
